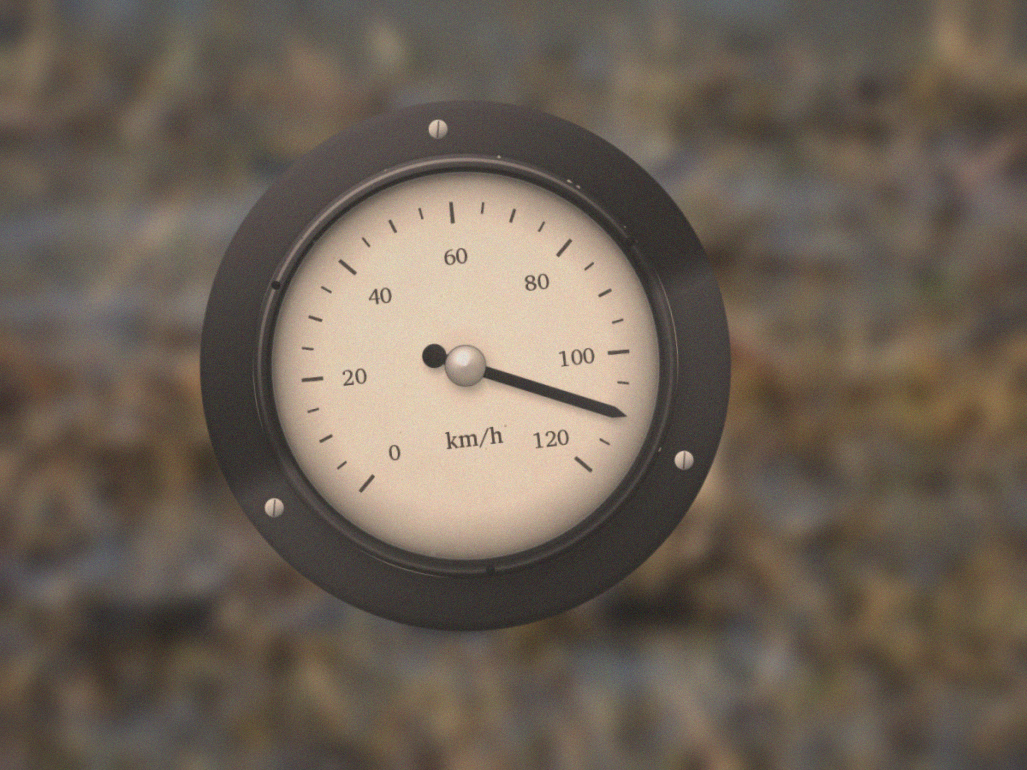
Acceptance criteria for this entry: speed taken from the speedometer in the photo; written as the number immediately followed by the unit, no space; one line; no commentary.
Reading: 110km/h
